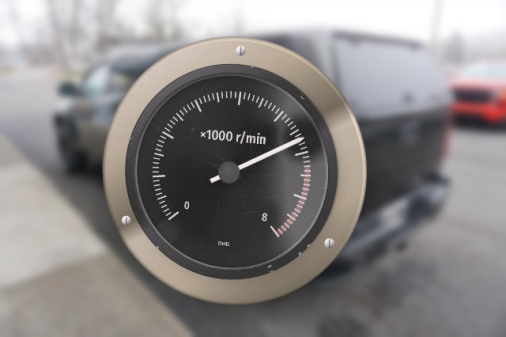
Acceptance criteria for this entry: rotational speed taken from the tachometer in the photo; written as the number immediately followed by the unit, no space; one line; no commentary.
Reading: 5700rpm
